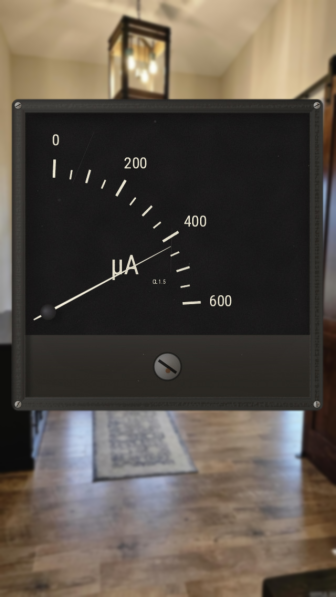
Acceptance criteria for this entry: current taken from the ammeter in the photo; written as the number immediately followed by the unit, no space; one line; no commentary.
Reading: 425µA
